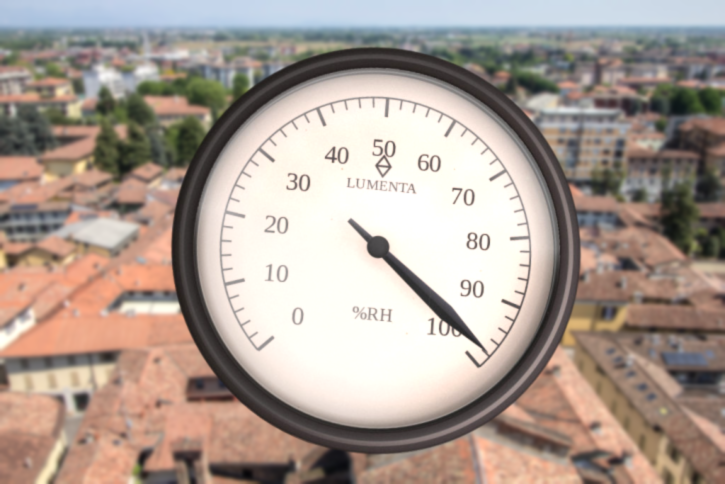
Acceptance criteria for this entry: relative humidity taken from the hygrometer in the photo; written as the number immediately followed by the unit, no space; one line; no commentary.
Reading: 98%
